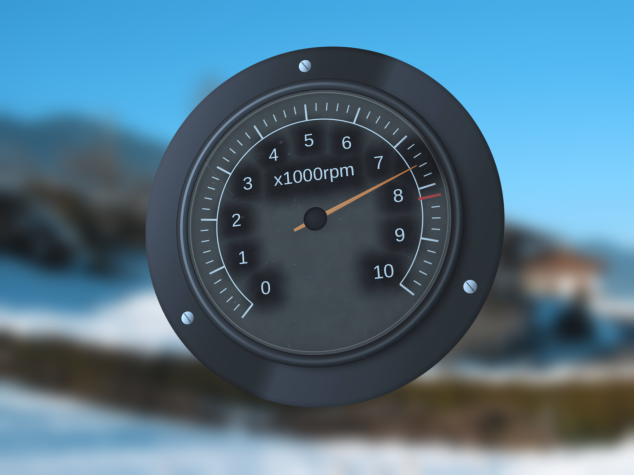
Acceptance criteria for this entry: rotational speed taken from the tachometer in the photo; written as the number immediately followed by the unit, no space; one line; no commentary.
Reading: 7600rpm
